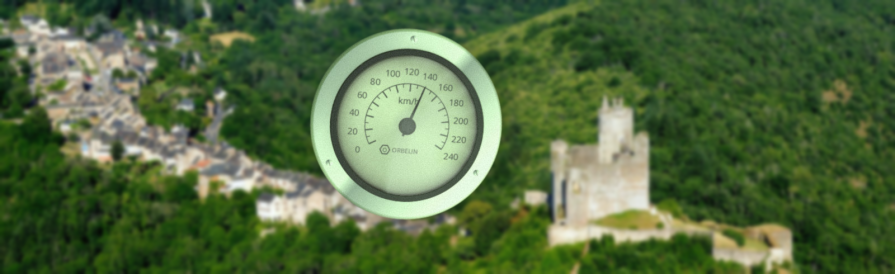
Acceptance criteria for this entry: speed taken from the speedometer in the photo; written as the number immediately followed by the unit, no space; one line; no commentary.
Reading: 140km/h
